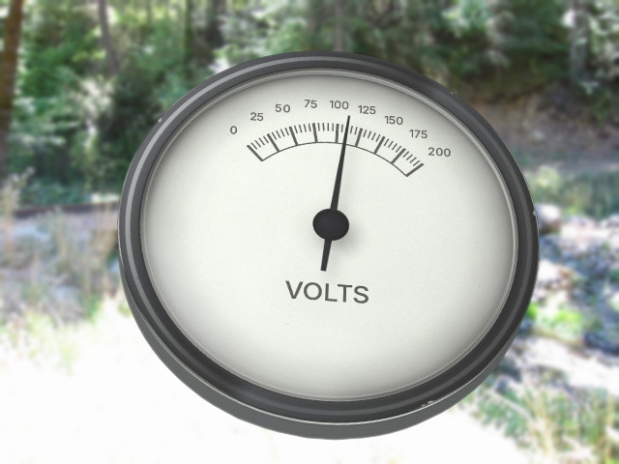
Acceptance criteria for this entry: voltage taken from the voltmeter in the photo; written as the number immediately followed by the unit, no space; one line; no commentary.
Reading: 110V
